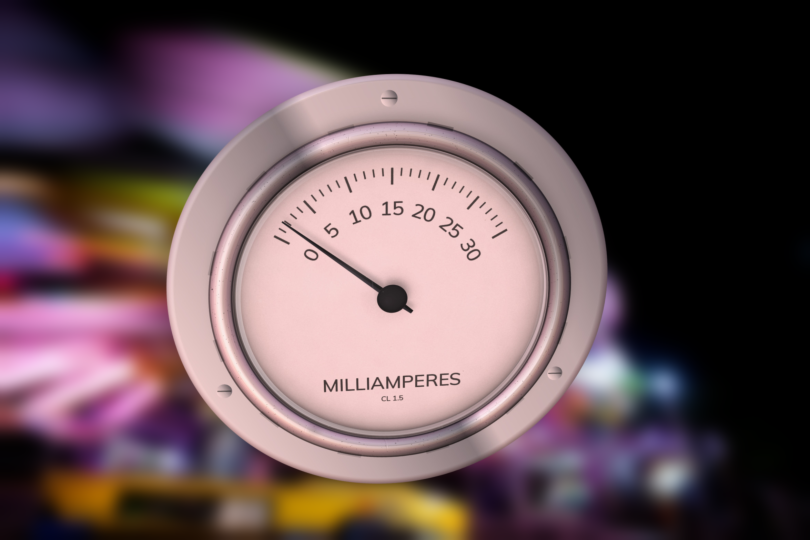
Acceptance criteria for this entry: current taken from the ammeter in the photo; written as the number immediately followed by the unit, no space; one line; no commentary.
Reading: 2mA
